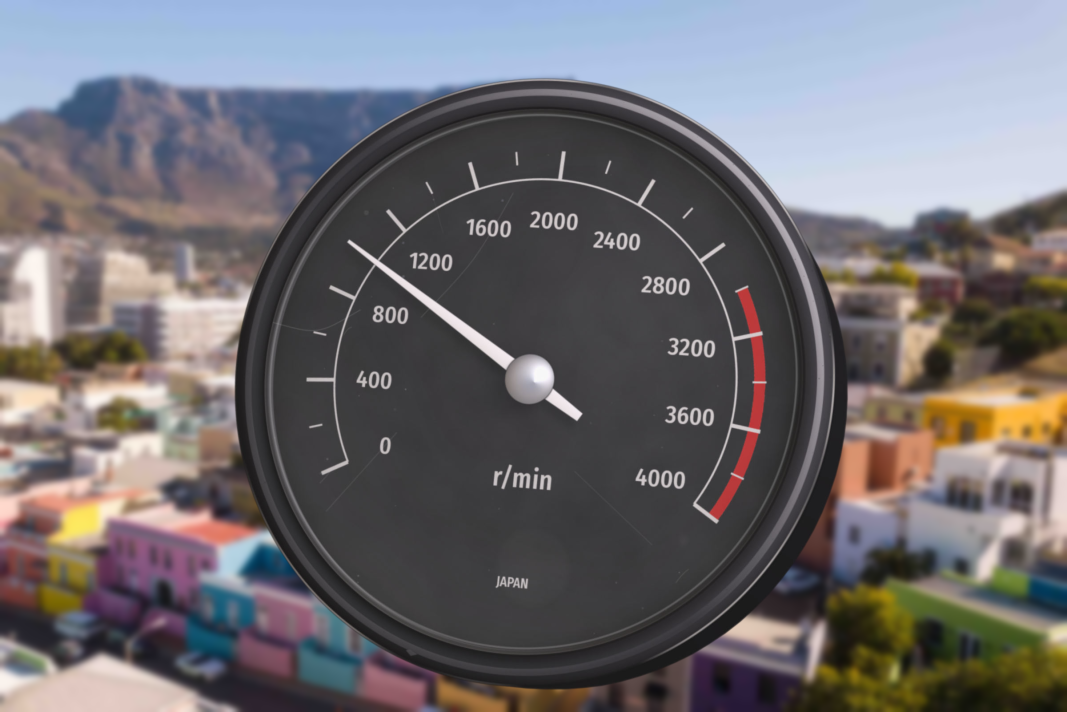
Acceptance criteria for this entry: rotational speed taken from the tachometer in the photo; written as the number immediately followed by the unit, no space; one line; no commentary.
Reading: 1000rpm
